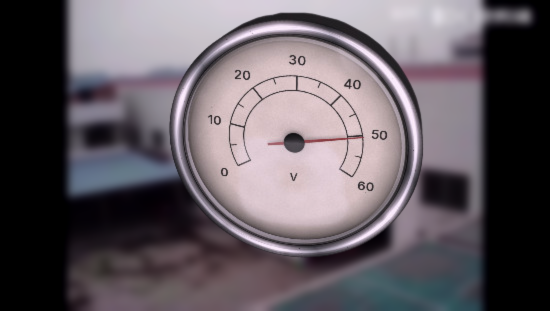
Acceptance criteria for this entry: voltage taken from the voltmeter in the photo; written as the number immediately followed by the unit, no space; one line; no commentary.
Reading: 50V
